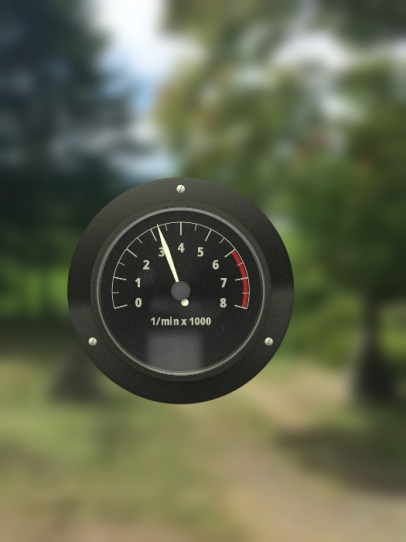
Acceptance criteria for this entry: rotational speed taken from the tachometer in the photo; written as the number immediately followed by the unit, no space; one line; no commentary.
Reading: 3250rpm
